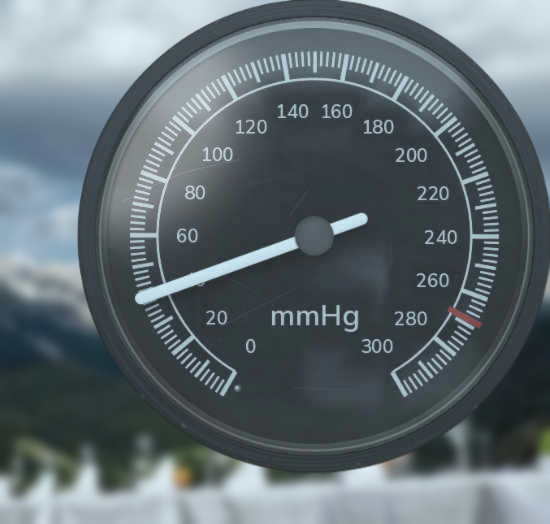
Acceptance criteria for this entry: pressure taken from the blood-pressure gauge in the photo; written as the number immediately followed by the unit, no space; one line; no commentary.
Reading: 40mmHg
